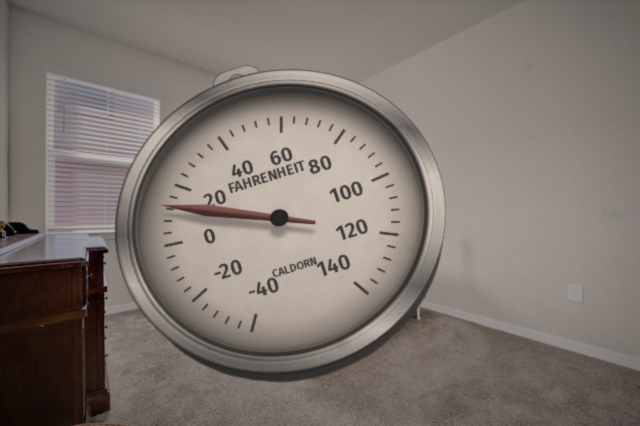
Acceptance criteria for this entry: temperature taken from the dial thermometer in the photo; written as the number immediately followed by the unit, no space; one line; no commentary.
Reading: 12°F
